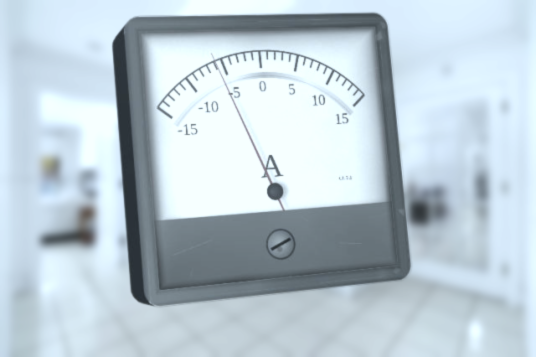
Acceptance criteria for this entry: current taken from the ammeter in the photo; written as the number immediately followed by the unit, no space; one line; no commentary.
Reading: -6A
